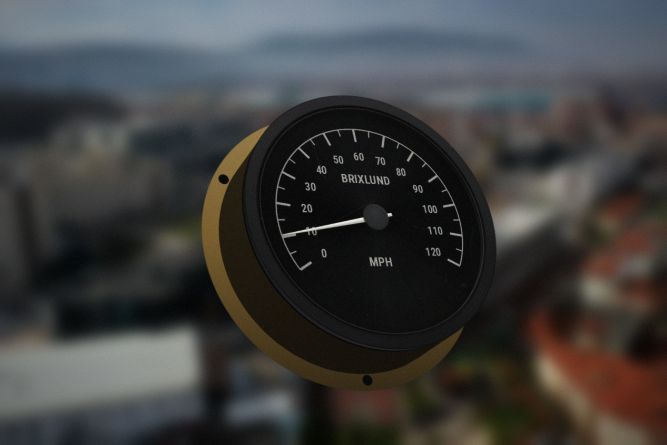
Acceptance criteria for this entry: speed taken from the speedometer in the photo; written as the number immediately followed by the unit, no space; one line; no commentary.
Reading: 10mph
